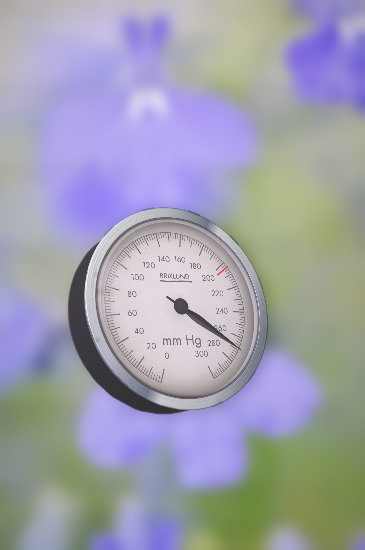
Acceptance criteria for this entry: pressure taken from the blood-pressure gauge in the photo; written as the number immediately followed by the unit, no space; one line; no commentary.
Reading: 270mmHg
